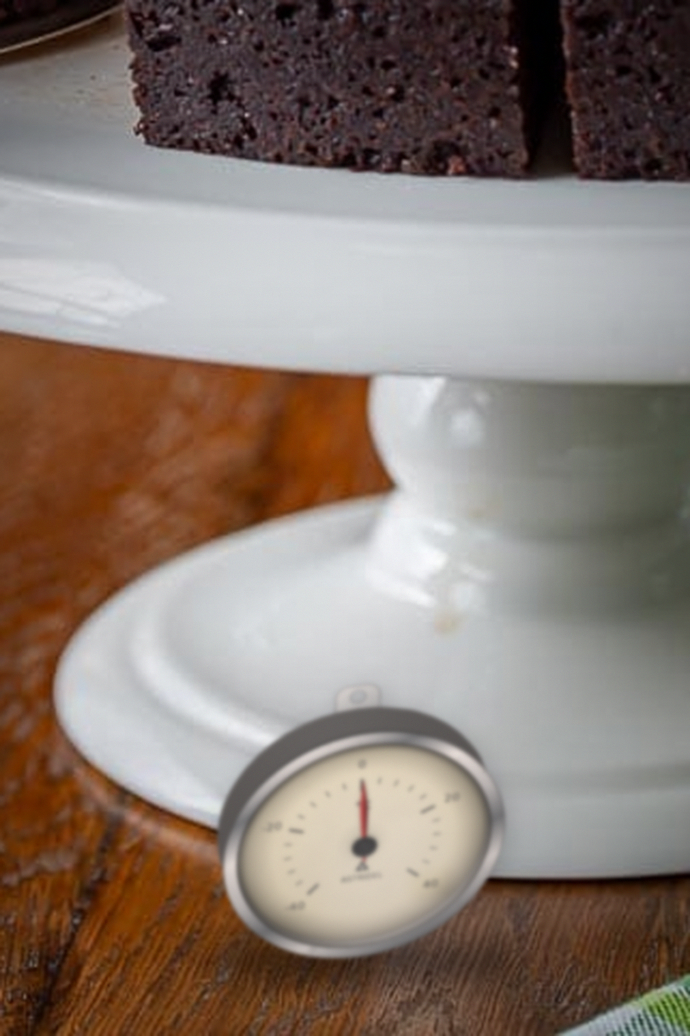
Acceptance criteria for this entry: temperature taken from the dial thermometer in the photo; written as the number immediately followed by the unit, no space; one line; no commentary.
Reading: 0°C
